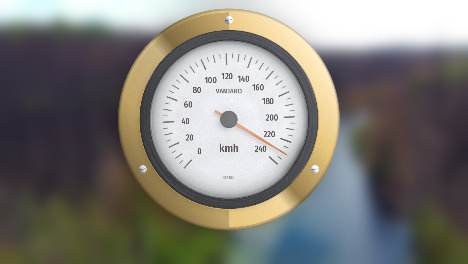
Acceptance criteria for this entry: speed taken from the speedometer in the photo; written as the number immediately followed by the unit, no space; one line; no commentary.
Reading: 230km/h
